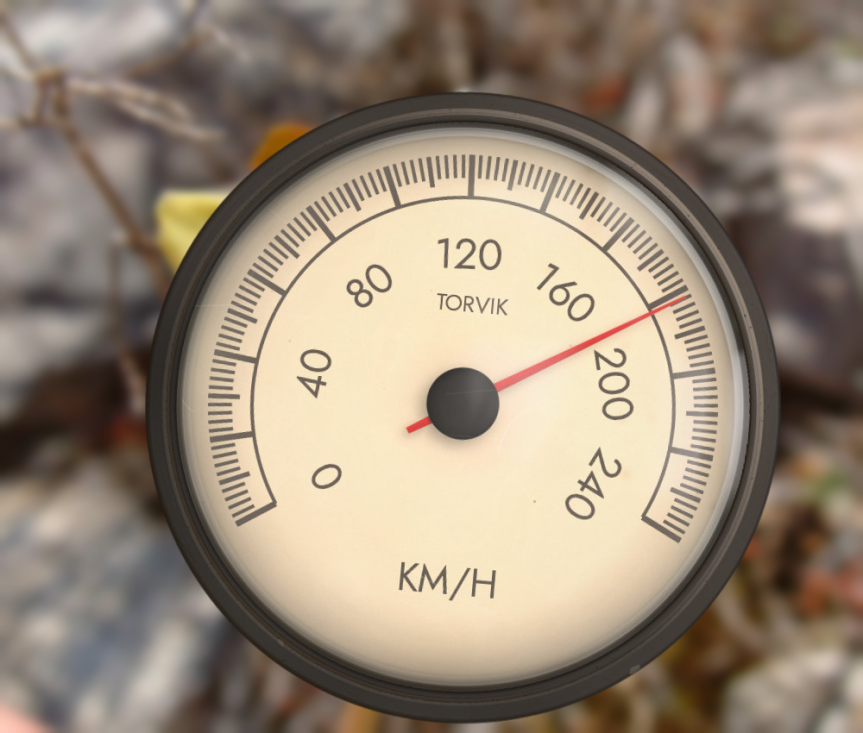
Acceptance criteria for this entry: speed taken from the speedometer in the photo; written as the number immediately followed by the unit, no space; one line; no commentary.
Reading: 182km/h
